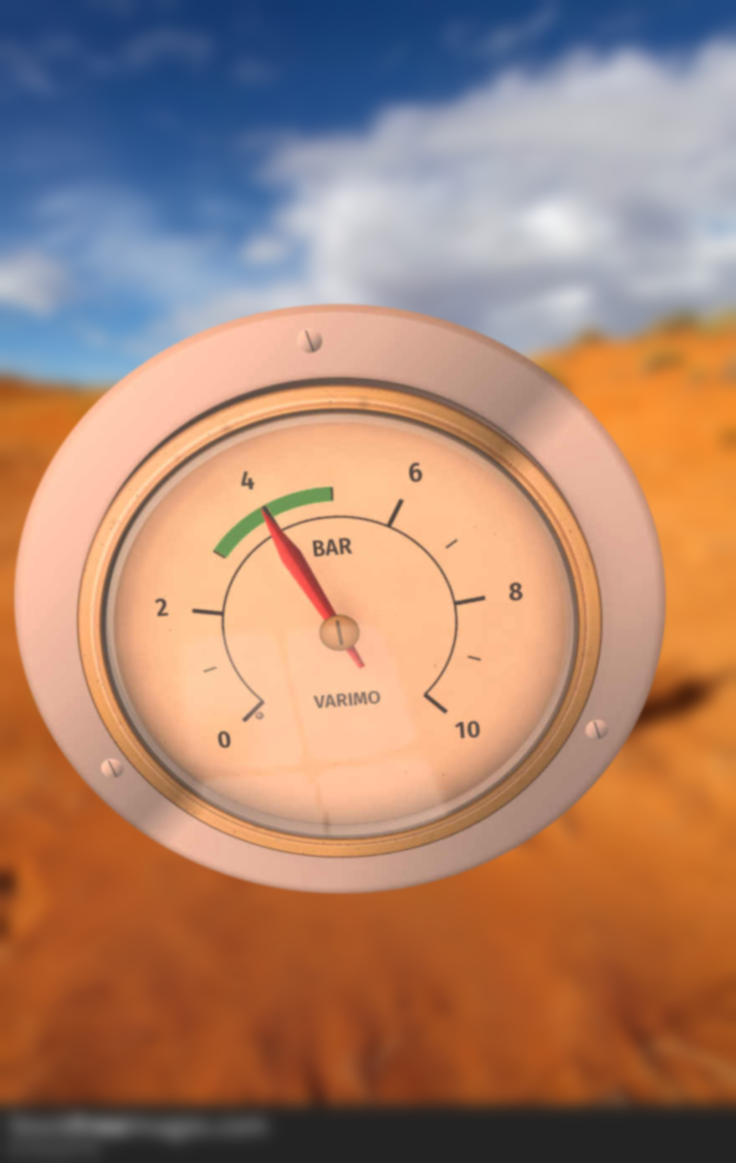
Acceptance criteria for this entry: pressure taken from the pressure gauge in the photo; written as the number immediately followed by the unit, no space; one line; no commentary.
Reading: 4bar
